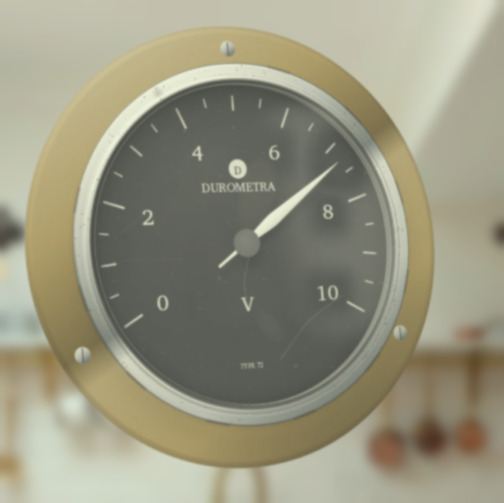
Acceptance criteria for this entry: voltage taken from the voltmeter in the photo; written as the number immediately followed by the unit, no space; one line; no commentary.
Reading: 7.25V
